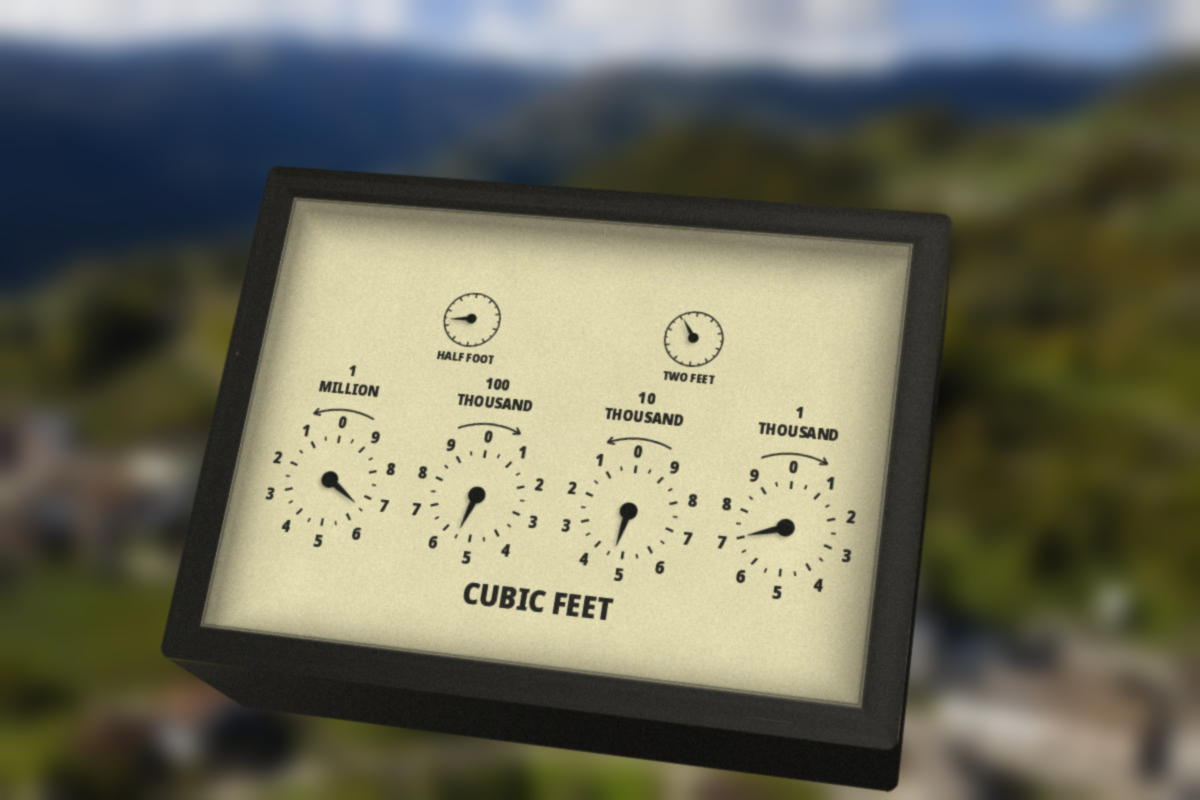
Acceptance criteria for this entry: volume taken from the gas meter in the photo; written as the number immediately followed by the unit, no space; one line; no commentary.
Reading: 654700ft³
